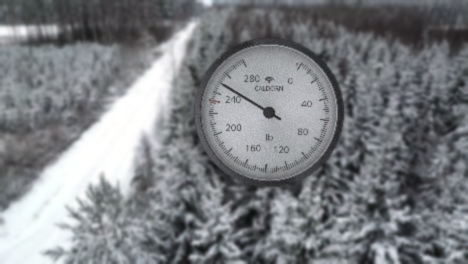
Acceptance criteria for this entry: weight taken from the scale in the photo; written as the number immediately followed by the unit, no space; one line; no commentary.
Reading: 250lb
